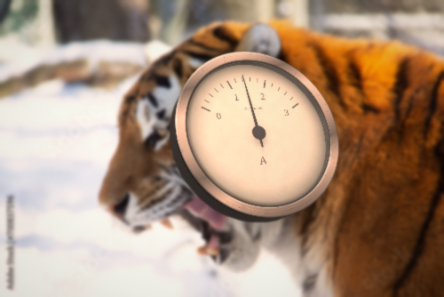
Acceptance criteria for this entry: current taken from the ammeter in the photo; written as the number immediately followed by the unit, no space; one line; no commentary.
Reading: 1.4A
